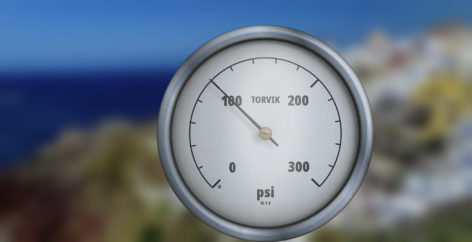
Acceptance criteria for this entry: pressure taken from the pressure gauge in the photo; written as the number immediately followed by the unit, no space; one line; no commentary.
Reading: 100psi
